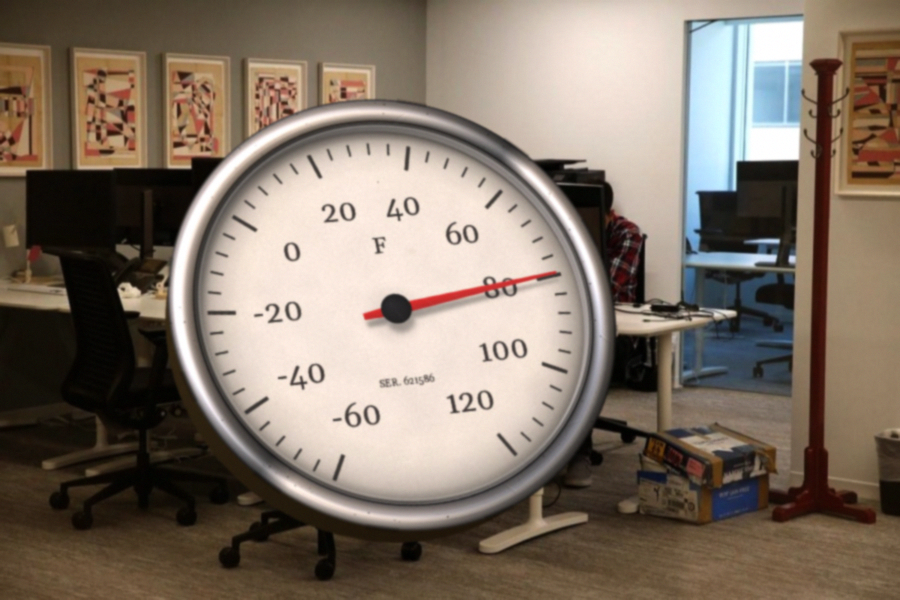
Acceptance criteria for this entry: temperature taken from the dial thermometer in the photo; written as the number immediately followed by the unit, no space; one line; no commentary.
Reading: 80°F
